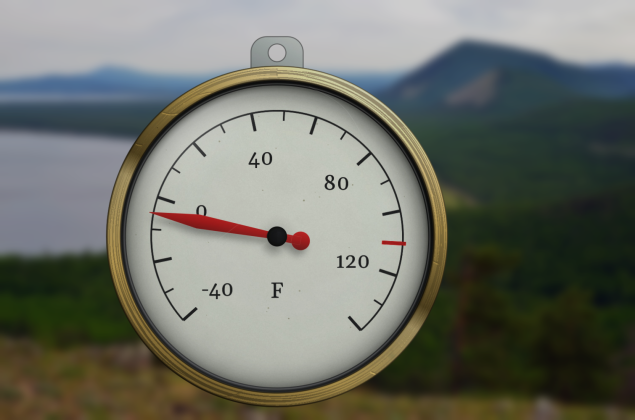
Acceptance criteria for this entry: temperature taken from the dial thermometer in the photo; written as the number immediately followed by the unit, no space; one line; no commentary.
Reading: -5°F
